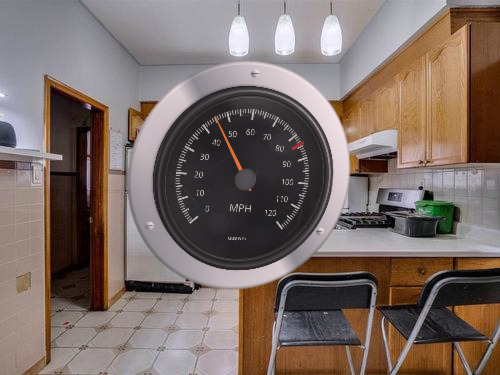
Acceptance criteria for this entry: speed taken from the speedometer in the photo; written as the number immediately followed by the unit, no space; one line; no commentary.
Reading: 45mph
